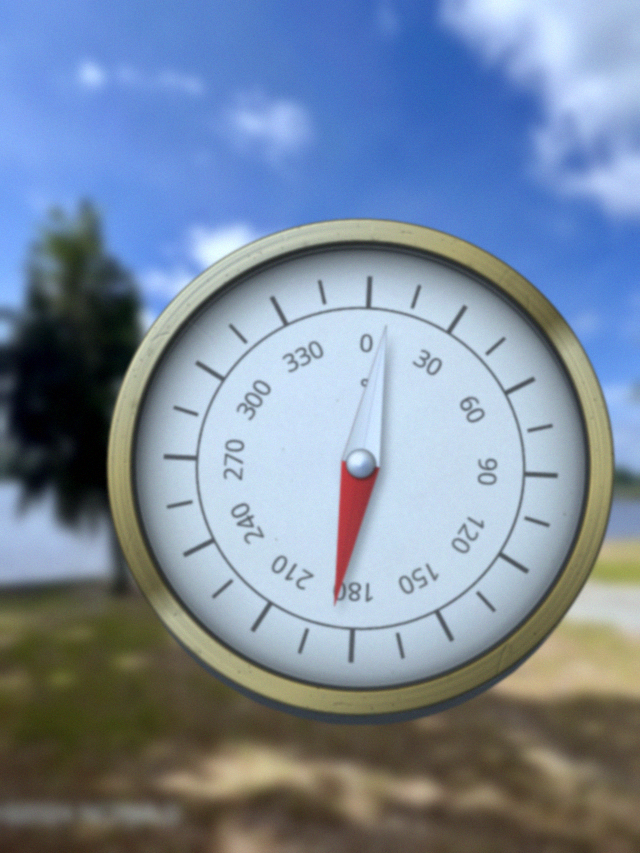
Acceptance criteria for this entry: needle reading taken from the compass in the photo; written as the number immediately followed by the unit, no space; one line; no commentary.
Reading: 187.5°
